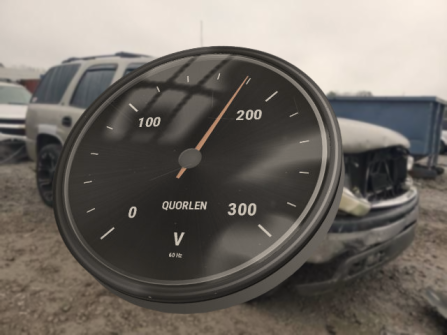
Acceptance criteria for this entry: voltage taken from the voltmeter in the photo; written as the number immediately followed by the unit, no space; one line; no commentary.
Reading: 180V
